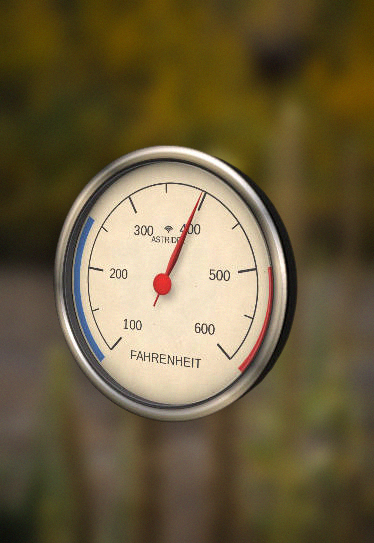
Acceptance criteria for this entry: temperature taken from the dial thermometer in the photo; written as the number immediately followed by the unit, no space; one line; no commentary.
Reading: 400°F
